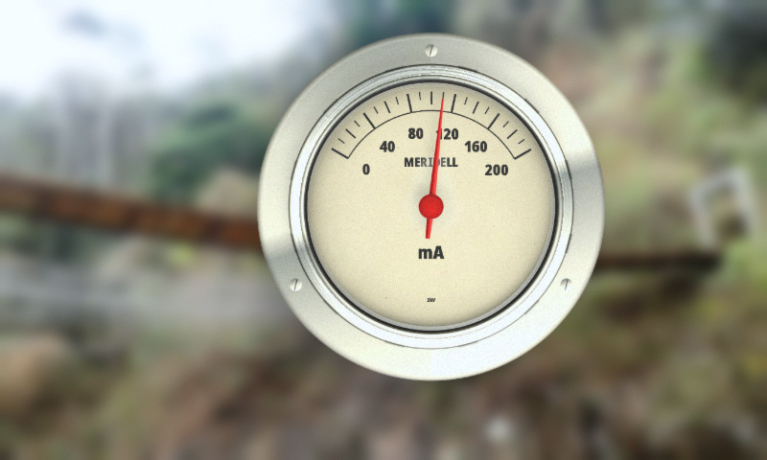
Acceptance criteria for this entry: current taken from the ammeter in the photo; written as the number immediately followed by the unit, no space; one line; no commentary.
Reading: 110mA
